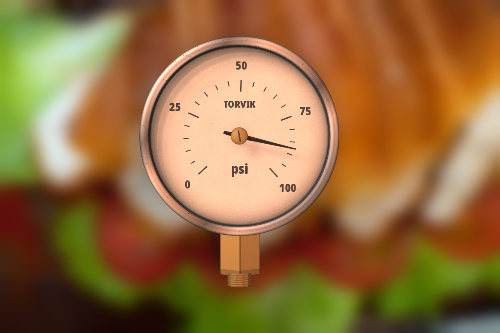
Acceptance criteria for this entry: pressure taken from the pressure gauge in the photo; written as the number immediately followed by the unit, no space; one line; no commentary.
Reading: 87.5psi
